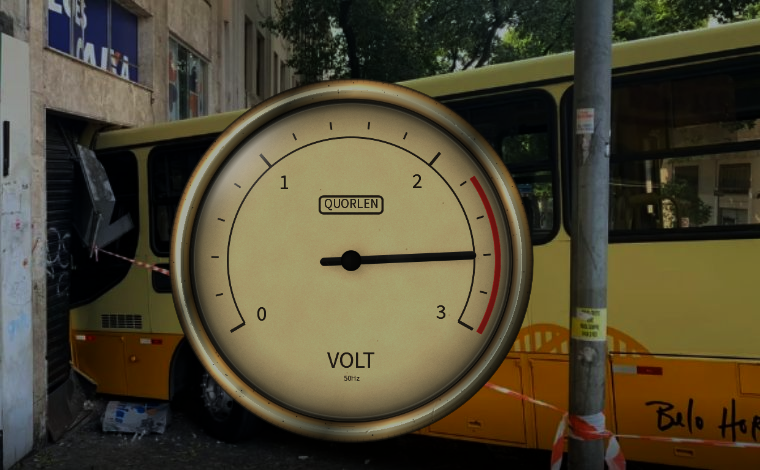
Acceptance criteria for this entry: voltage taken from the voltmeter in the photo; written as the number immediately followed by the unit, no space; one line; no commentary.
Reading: 2.6V
